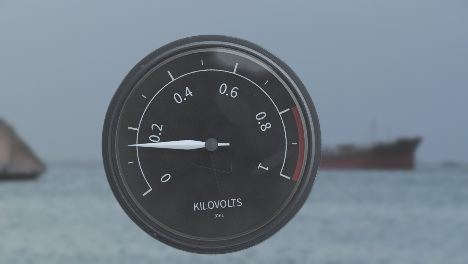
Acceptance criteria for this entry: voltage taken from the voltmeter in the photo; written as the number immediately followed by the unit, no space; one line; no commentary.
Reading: 0.15kV
